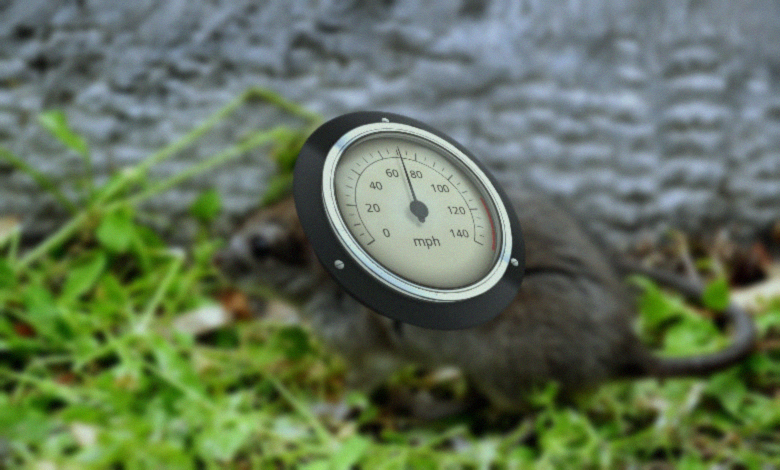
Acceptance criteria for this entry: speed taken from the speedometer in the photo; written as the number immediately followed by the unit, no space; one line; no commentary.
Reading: 70mph
